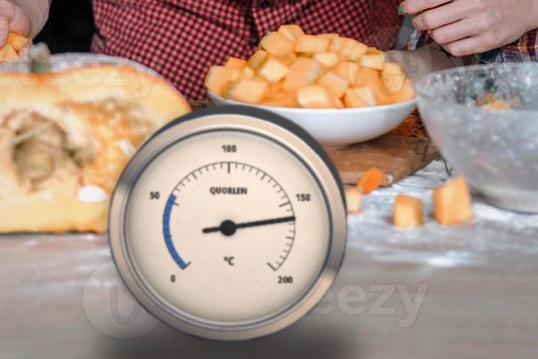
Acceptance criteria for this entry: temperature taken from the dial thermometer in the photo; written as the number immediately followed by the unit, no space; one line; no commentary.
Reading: 160°C
